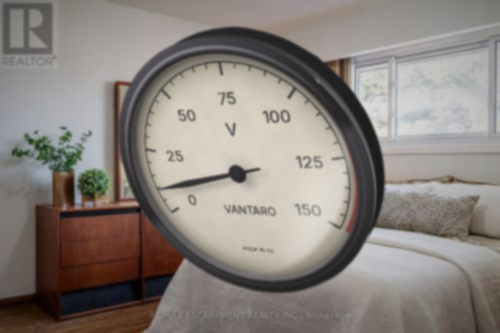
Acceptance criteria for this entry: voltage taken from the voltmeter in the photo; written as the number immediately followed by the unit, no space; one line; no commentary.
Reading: 10V
